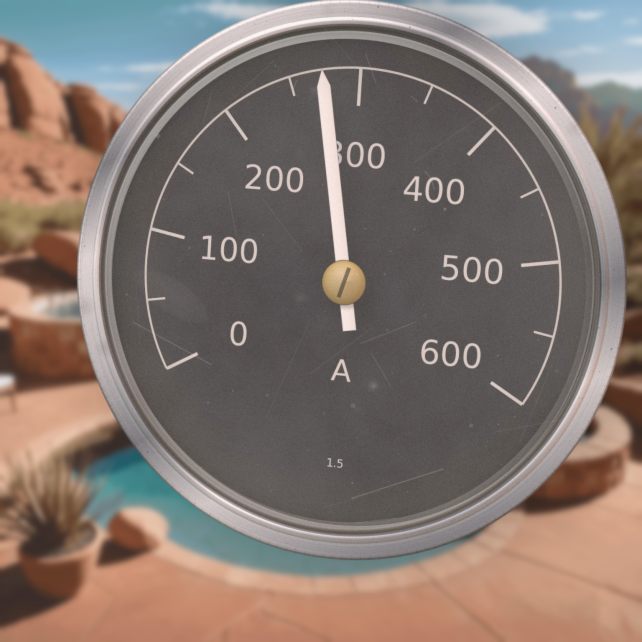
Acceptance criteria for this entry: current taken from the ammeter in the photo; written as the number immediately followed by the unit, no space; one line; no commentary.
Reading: 275A
